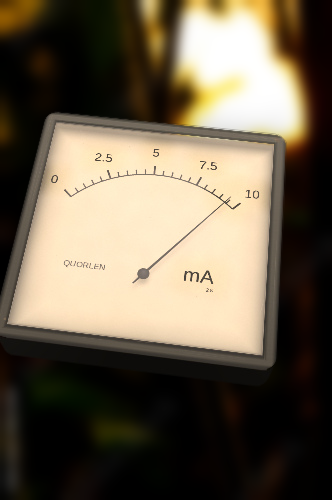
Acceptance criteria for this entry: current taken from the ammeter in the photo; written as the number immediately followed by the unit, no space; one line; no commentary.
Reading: 9.5mA
